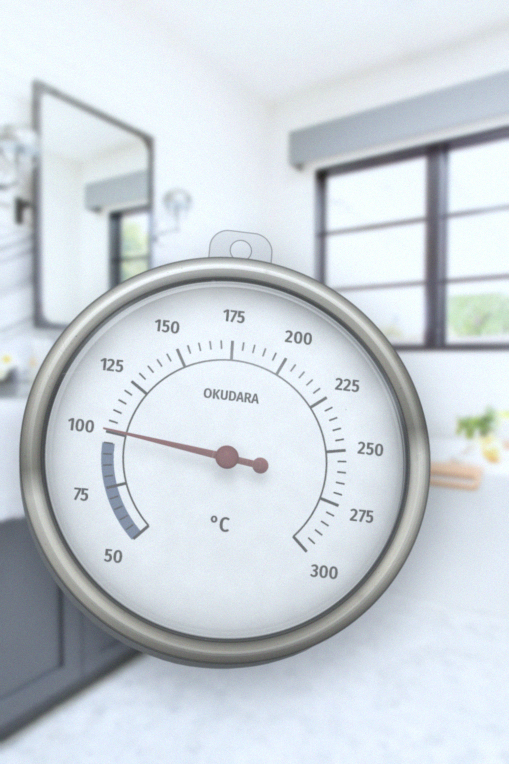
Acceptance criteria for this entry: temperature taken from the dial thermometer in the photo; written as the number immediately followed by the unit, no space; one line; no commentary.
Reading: 100°C
